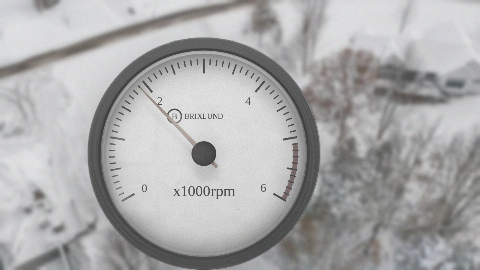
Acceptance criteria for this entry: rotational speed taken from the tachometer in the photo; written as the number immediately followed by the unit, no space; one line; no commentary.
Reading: 1900rpm
